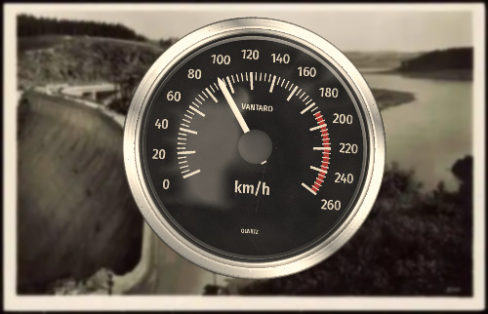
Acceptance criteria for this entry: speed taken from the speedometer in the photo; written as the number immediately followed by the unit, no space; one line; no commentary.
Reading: 92km/h
